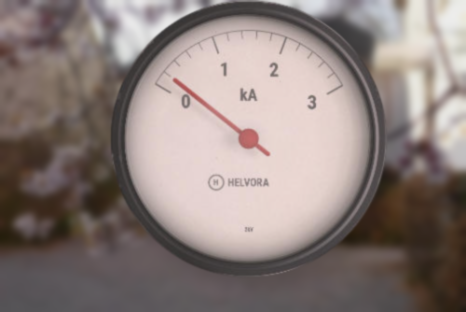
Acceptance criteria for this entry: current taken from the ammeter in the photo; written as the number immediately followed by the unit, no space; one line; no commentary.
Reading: 0.2kA
